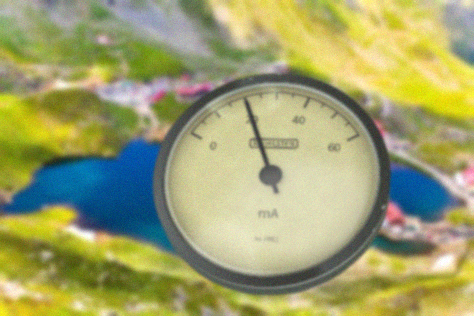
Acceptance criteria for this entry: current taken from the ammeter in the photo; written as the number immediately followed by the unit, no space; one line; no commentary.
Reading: 20mA
